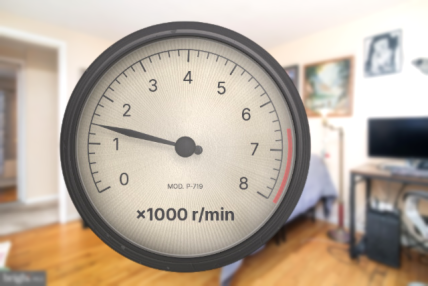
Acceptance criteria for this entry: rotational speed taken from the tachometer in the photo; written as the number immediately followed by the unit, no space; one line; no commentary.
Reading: 1400rpm
